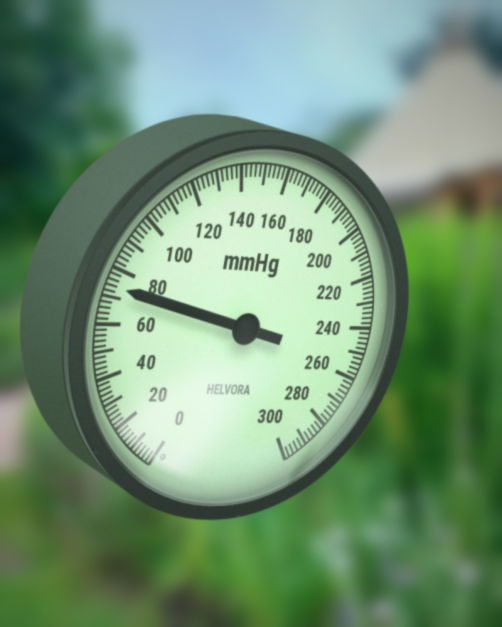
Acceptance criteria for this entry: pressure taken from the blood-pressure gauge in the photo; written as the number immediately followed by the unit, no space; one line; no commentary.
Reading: 74mmHg
